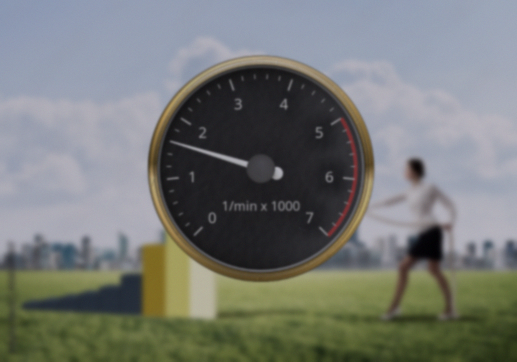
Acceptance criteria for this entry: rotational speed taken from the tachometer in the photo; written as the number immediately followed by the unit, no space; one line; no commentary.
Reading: 1600rpm
